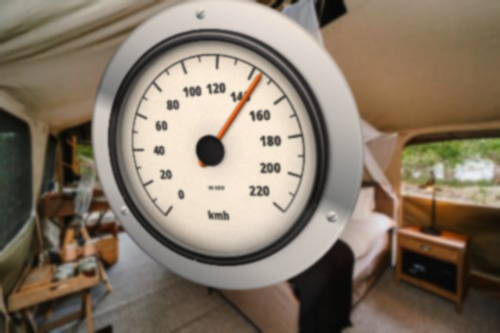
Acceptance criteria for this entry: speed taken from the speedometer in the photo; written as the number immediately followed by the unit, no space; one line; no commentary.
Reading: 145km/h
